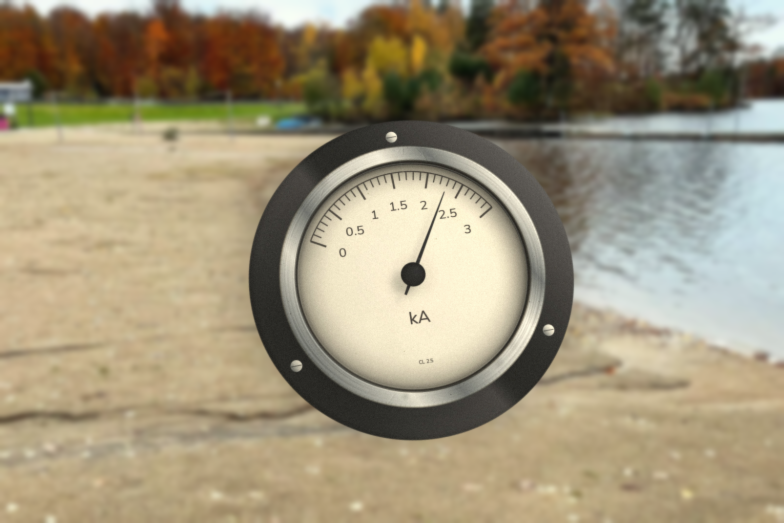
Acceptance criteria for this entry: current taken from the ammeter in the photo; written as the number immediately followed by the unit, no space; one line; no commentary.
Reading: 2.3kA
